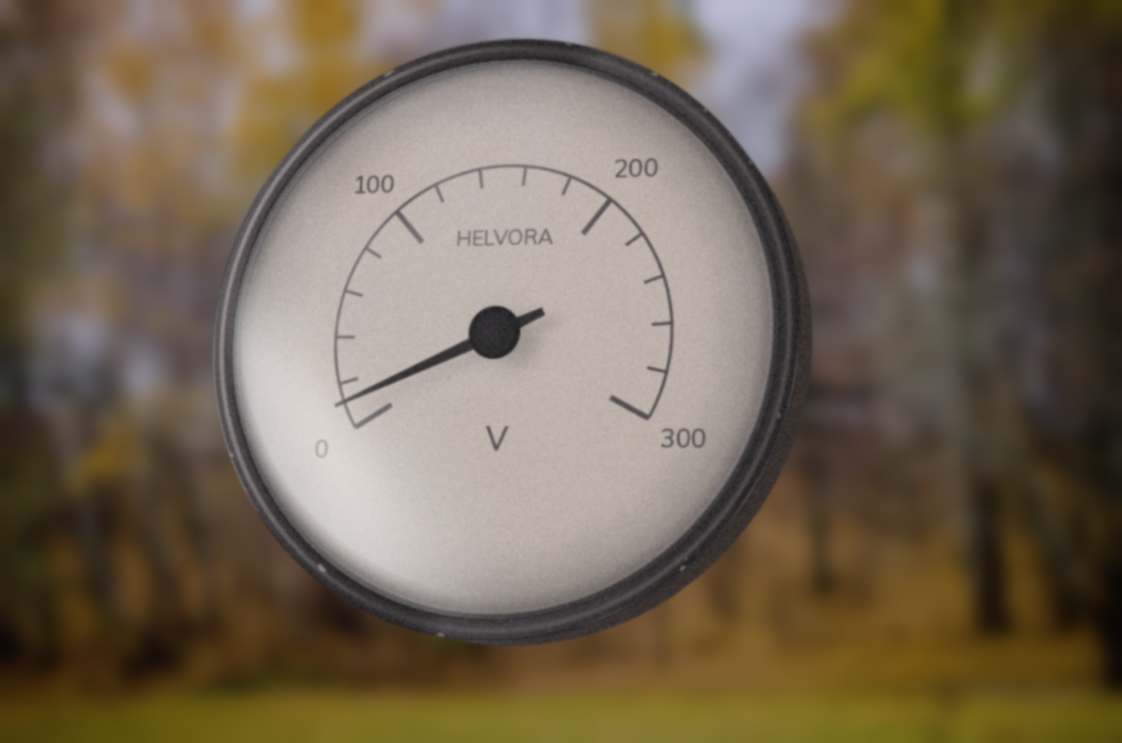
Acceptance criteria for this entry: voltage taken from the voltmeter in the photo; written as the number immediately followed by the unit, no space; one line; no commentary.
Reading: 10V
